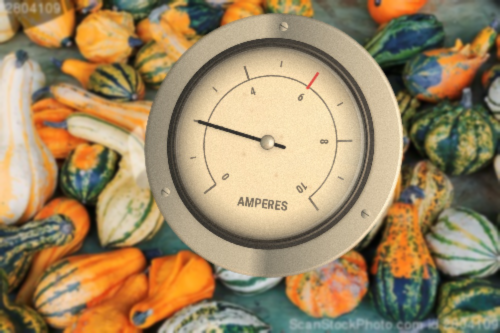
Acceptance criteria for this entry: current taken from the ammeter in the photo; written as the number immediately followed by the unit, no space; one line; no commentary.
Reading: 2A
